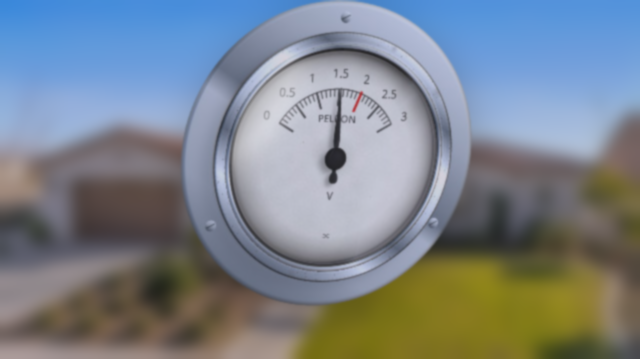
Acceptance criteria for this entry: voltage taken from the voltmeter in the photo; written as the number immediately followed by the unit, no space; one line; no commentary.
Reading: 1.5V
